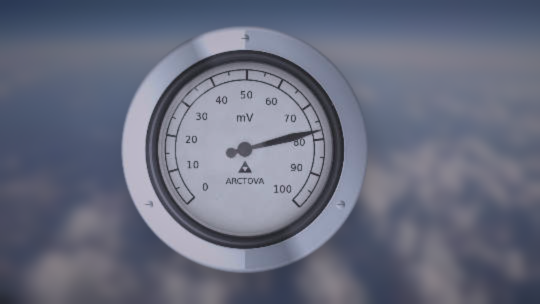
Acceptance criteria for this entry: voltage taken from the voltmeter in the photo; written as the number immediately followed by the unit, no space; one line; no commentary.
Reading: 77.5mV
